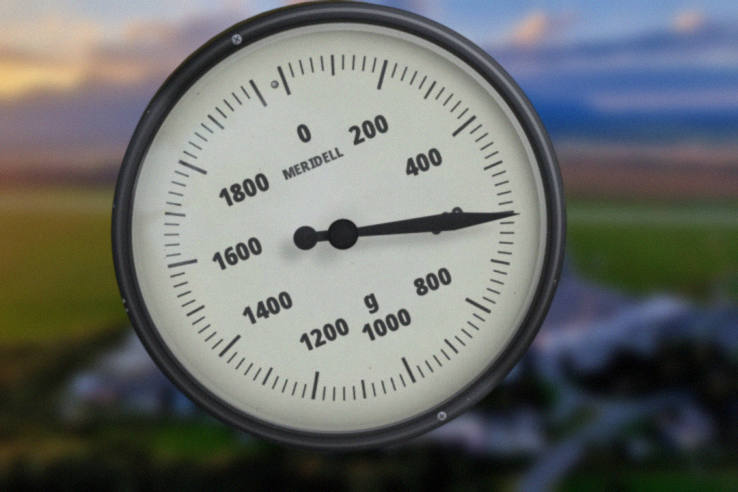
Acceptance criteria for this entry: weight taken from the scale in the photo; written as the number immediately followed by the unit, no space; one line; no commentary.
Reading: 600g
